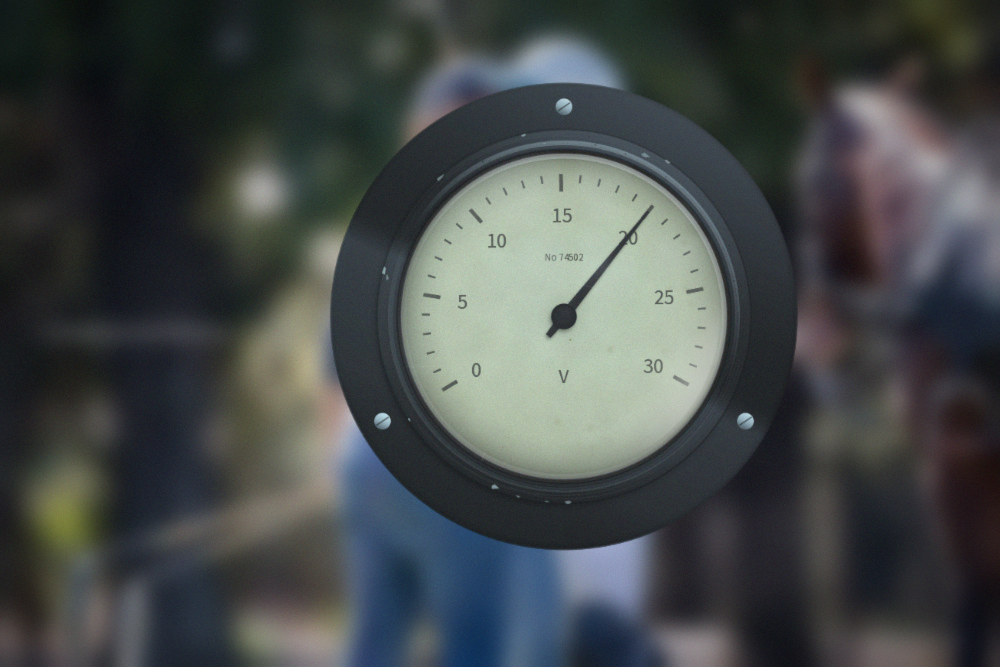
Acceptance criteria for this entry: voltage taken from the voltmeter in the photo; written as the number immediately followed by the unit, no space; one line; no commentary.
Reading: 20V
